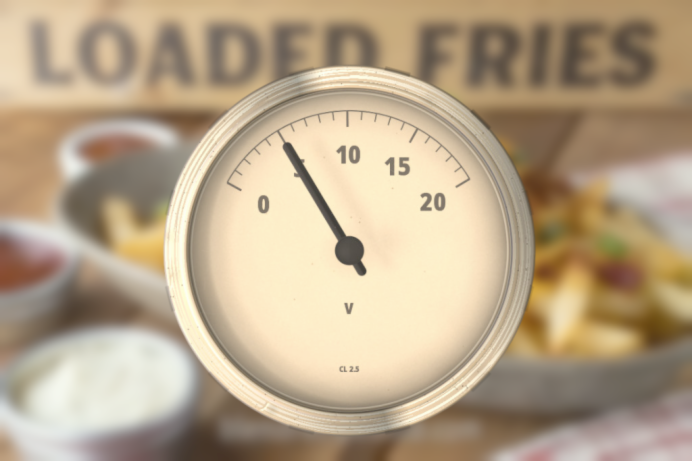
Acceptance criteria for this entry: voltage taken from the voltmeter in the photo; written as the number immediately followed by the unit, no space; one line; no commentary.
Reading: 5V
